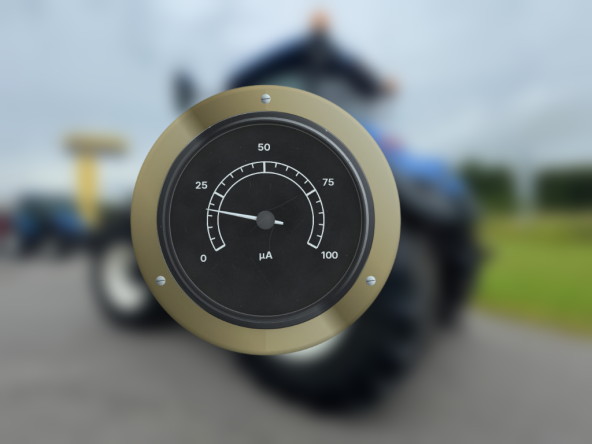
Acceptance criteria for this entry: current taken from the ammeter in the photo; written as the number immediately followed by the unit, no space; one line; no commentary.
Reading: 17.5µA
